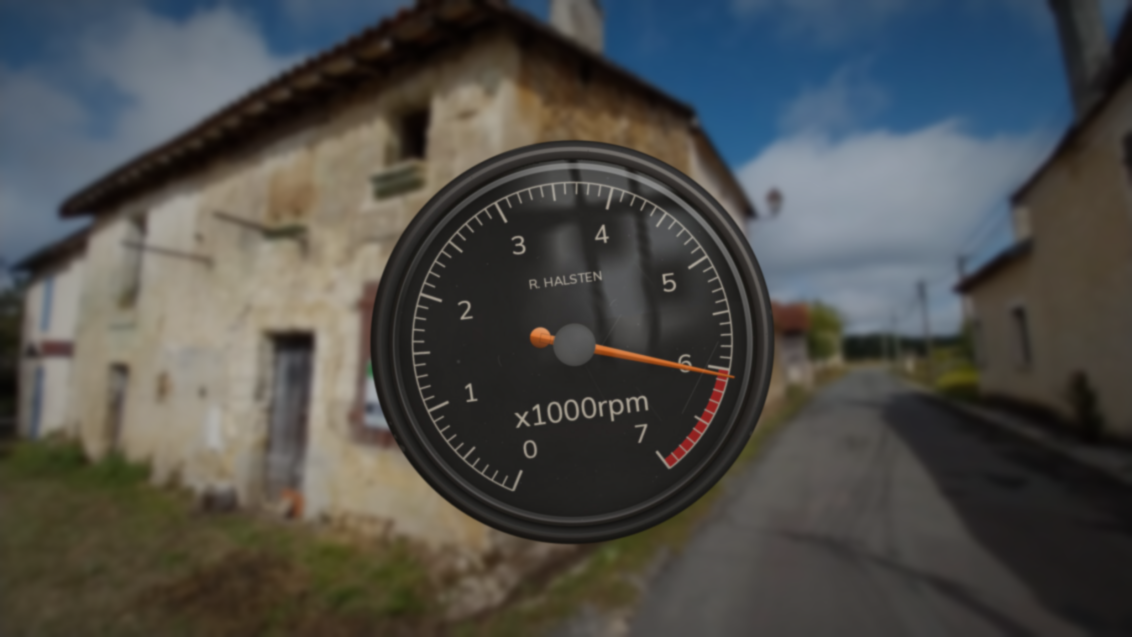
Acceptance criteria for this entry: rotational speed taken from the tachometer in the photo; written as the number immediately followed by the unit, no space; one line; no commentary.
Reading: 6050rpm
